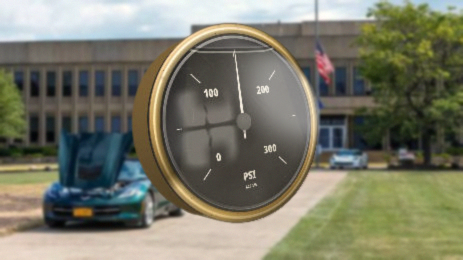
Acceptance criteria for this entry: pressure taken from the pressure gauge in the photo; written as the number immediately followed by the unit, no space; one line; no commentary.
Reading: 150psi
